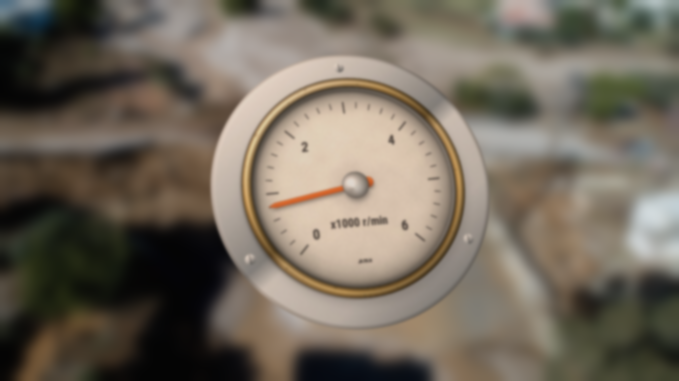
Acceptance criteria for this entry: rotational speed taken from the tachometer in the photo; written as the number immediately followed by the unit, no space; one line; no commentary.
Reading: 800rpm
